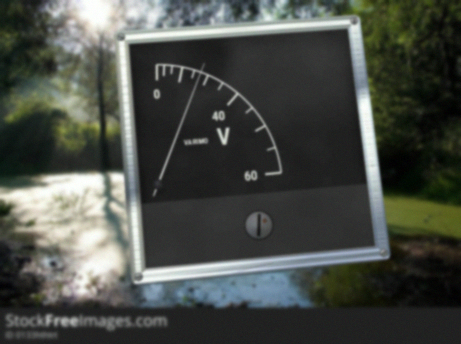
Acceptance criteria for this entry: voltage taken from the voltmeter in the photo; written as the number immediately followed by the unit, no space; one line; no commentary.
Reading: 27.5V
